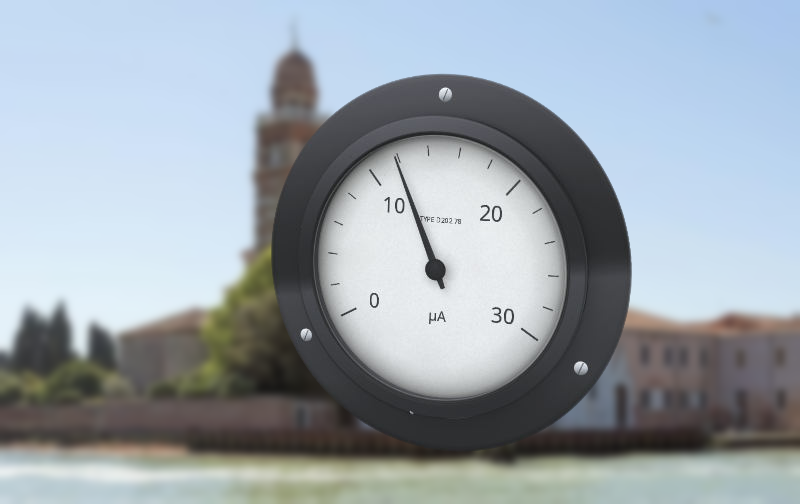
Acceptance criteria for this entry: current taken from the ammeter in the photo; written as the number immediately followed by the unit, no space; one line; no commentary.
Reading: 12µA
